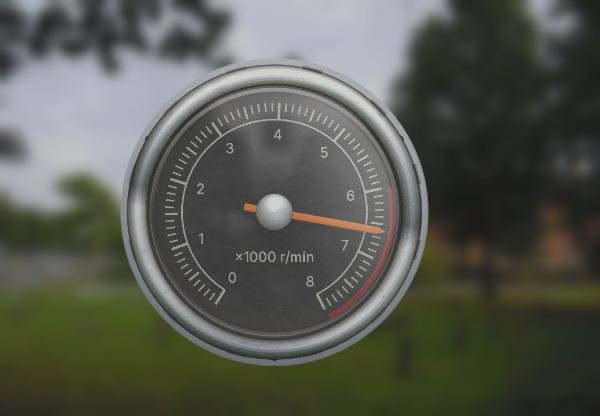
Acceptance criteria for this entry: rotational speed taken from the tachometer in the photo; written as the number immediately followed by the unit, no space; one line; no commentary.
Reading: 6600rpm
